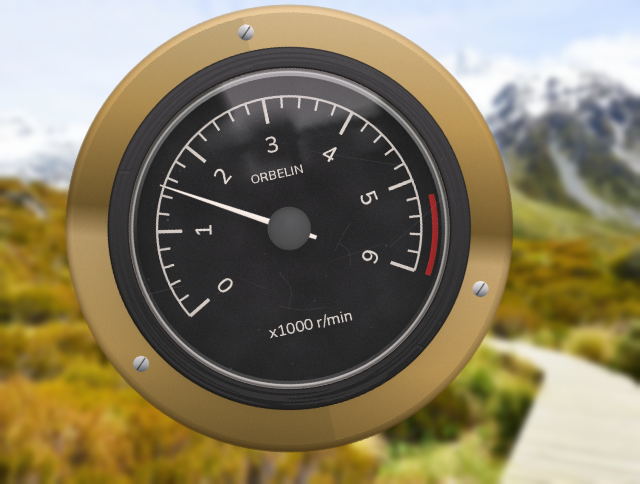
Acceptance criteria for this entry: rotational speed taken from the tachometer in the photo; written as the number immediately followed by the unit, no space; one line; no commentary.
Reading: 1500rpm
